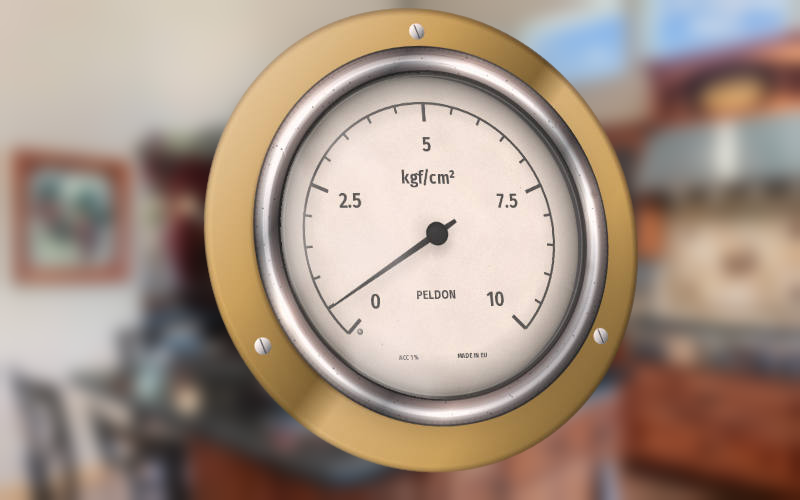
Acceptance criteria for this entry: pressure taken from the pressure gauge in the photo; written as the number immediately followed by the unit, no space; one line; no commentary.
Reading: 0.5kg/cm²
